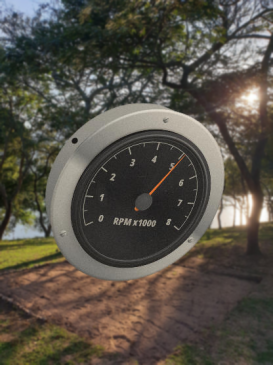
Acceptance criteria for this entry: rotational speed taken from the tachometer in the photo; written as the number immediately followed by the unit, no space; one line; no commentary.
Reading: 5000rpm
